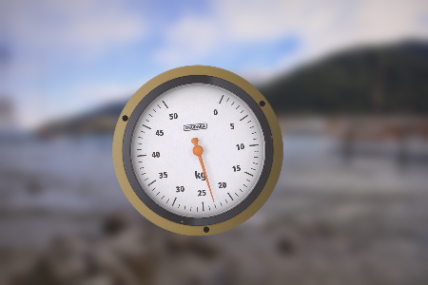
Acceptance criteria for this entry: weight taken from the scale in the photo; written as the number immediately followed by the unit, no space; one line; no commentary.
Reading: 23kg
